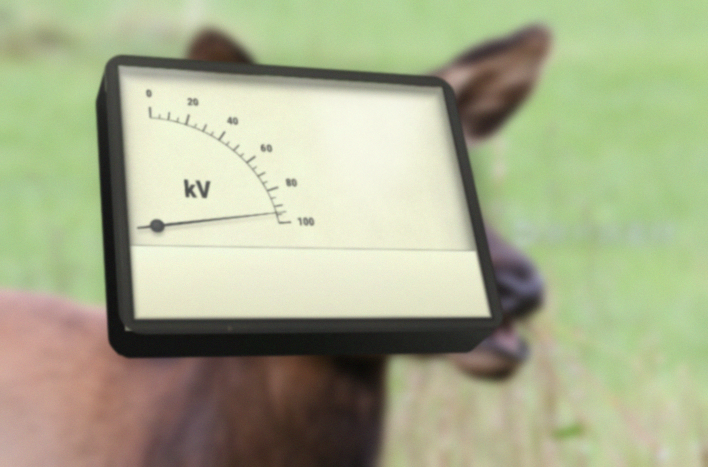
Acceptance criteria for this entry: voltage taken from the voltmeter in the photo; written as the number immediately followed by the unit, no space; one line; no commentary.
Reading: 95kV
